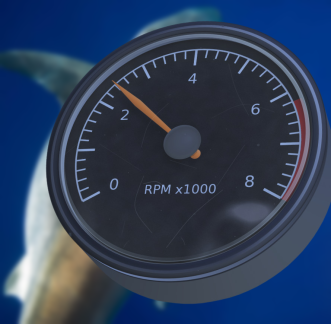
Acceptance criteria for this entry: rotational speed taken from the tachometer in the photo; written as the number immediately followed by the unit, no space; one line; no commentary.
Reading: 2400rpm
